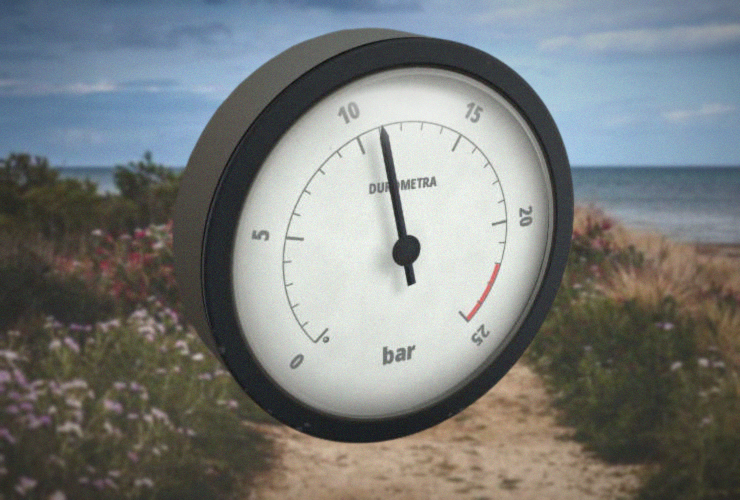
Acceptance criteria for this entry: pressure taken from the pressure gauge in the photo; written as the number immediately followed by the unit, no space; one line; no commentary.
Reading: 11bar
